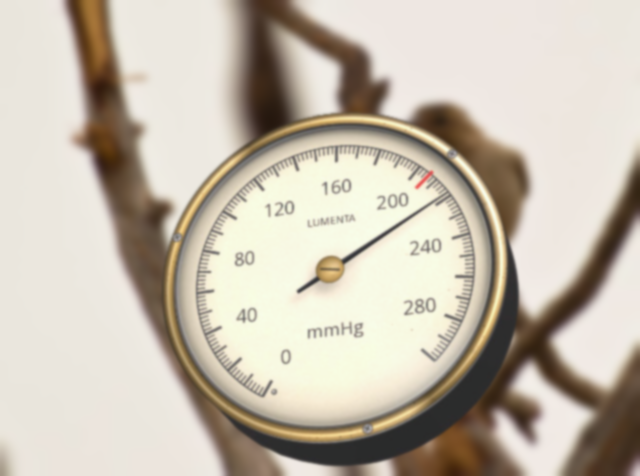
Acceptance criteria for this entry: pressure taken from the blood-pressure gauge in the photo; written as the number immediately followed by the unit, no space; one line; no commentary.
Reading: 220mmHg
